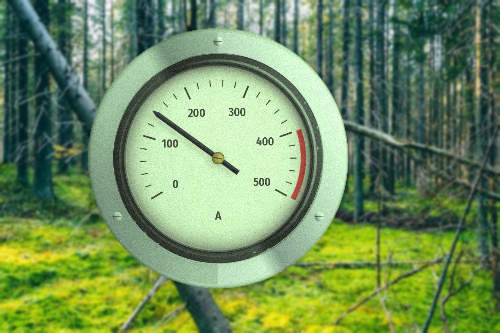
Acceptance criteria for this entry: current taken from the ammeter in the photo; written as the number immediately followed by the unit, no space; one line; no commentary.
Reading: 140A
